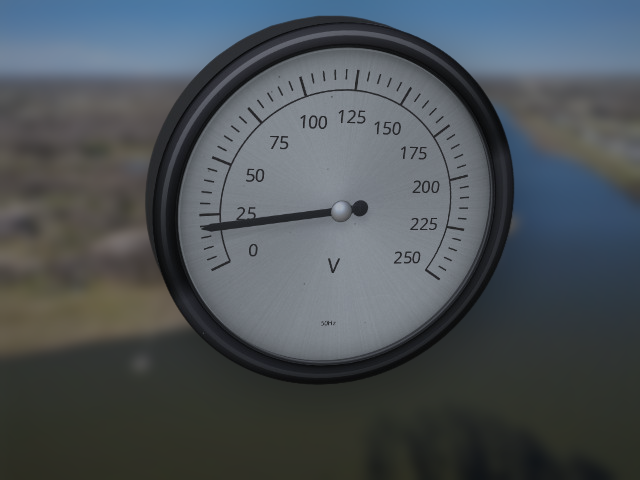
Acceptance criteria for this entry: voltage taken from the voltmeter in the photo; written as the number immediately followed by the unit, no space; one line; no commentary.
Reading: 20V
